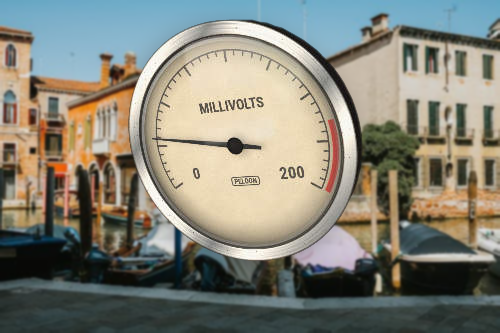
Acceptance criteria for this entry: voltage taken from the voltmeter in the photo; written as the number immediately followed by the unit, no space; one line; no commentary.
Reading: 30mV
